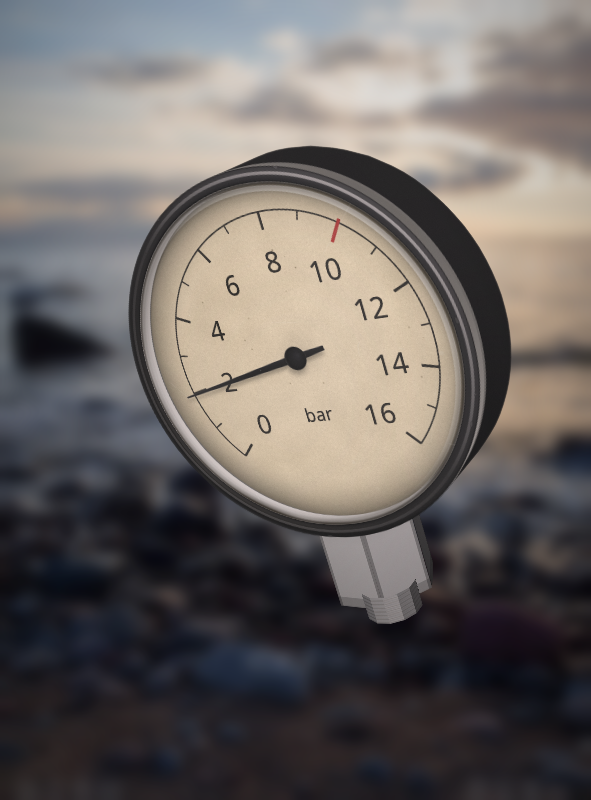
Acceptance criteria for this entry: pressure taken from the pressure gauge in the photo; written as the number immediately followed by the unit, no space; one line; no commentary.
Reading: 2bar
